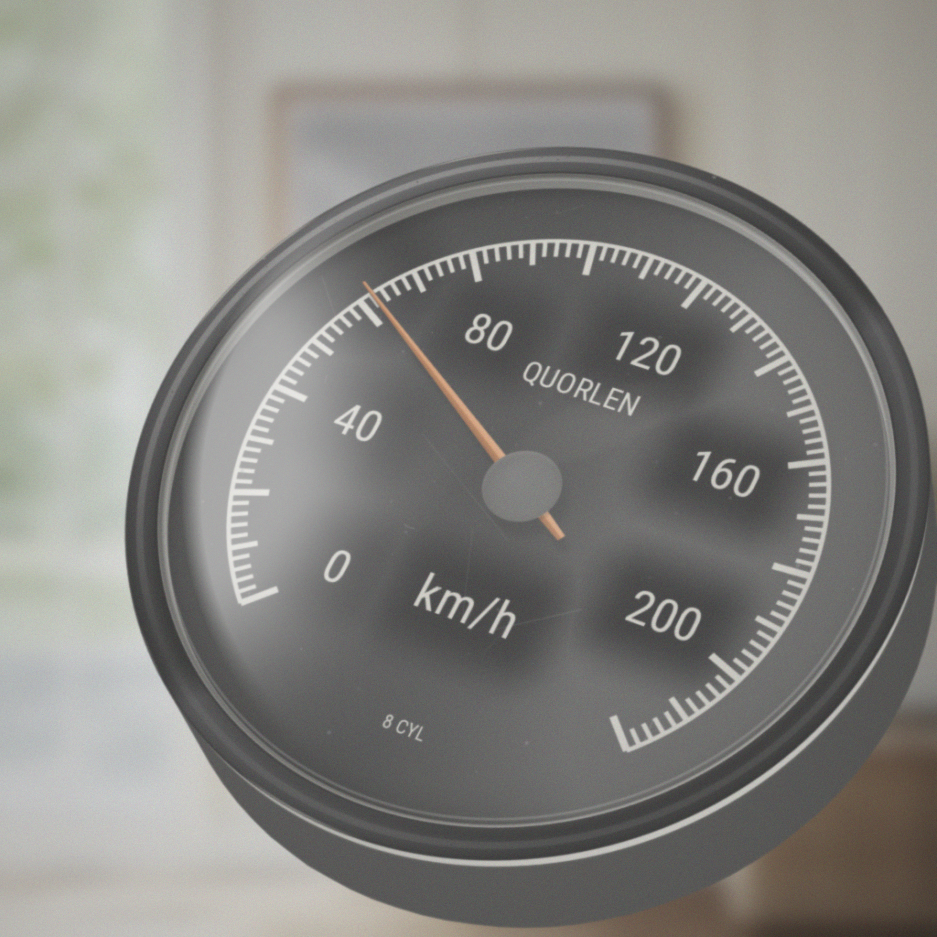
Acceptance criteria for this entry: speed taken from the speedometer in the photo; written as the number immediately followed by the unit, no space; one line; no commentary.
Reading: 62km/h
